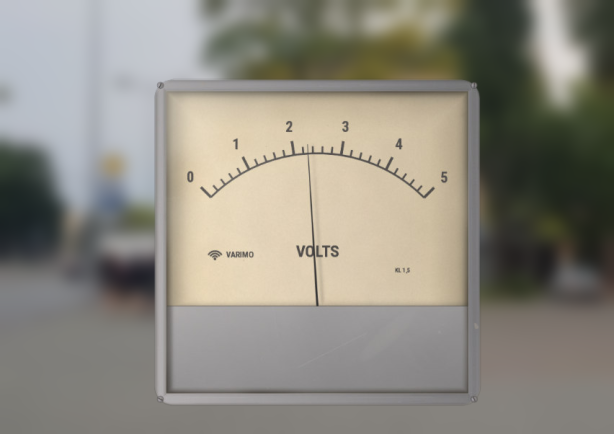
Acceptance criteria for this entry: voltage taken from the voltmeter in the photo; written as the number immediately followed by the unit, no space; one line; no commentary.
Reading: 2.3V
